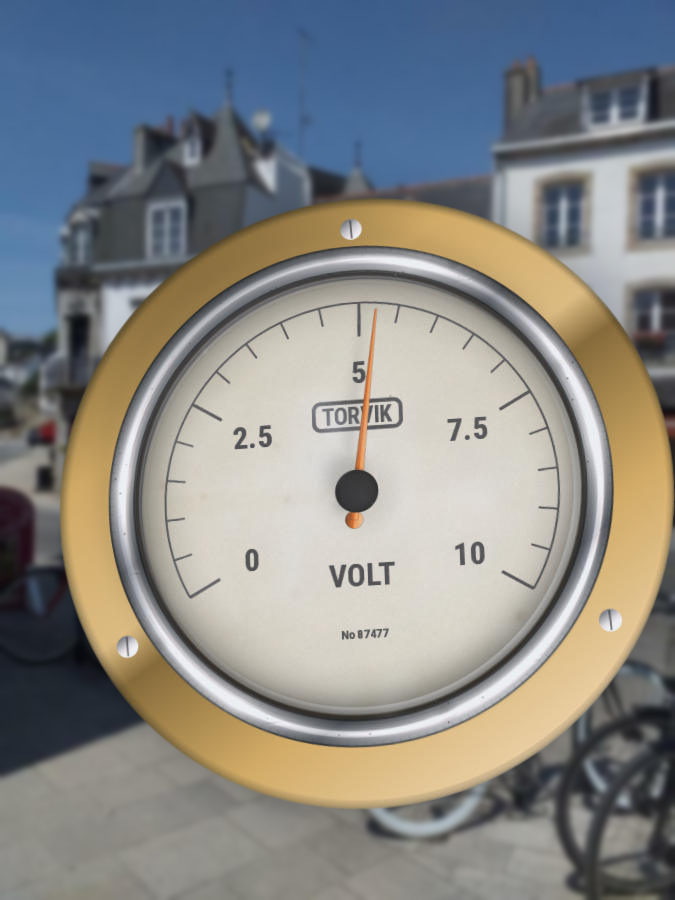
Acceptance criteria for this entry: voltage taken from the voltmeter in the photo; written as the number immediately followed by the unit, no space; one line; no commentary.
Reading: 5.25V
